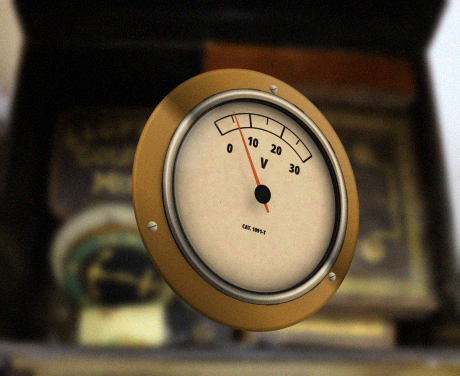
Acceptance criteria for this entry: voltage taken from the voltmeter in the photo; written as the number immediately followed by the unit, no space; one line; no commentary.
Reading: 5V
